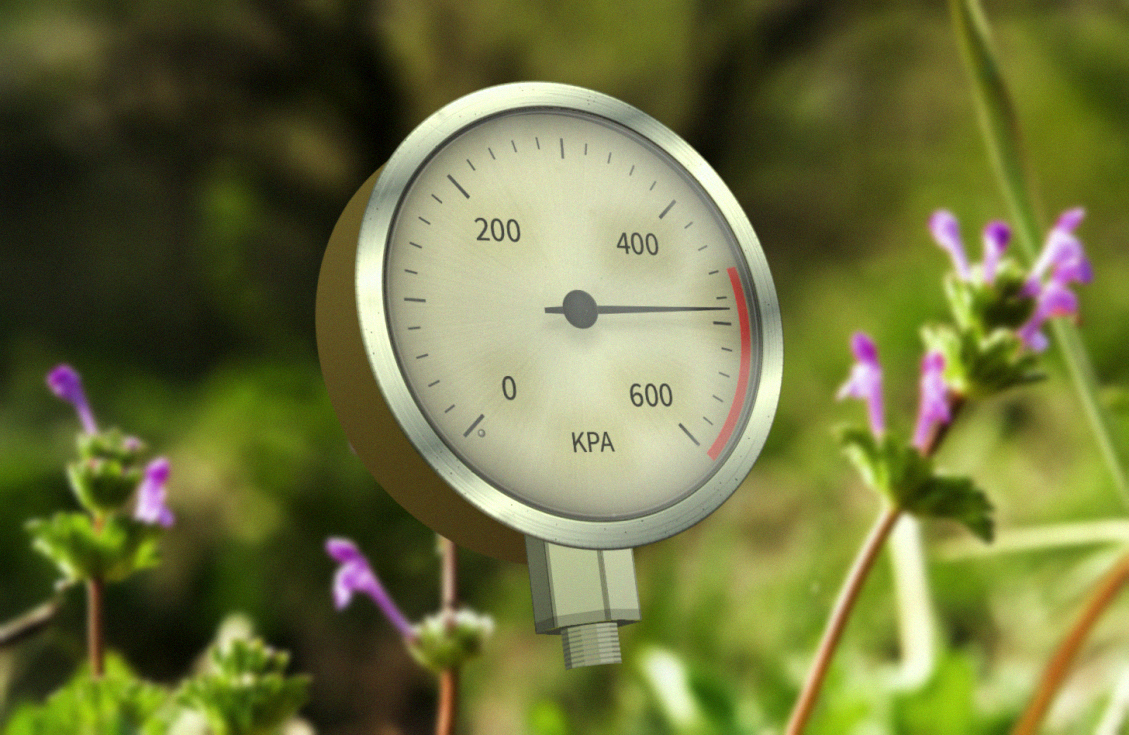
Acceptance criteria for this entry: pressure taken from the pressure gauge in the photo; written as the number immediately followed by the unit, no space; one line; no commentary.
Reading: 490kPa
